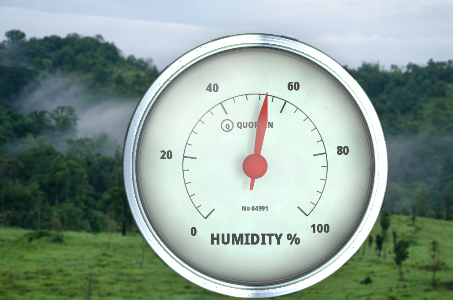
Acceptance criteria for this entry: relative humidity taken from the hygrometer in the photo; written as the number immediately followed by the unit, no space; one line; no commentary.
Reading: 54%
